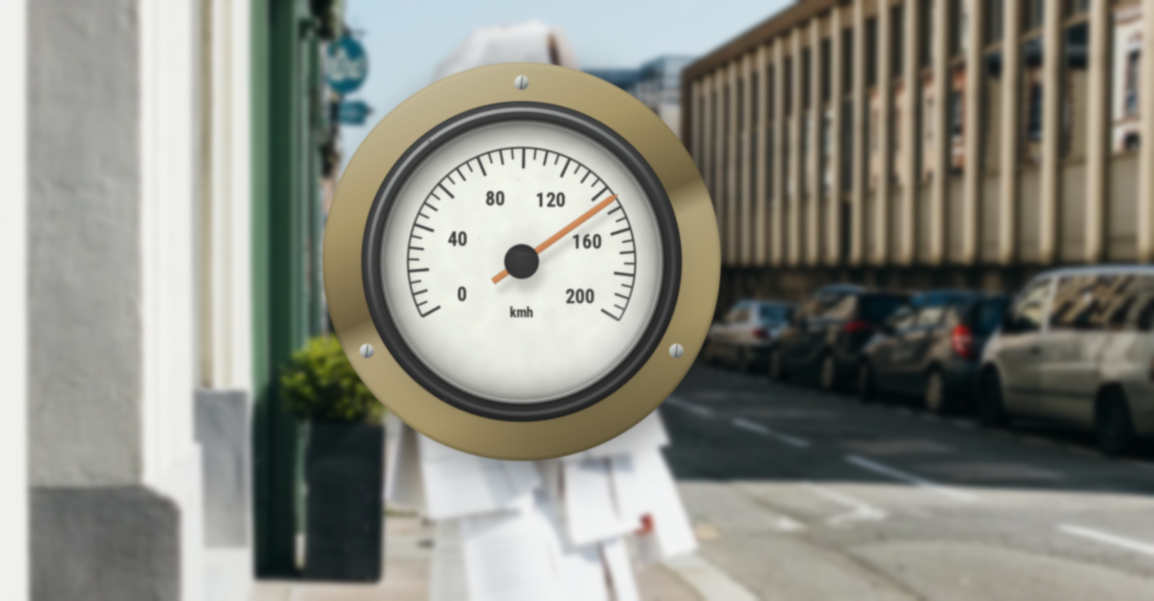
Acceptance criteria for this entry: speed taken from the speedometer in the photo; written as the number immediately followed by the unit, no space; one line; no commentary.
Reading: 145km/h
